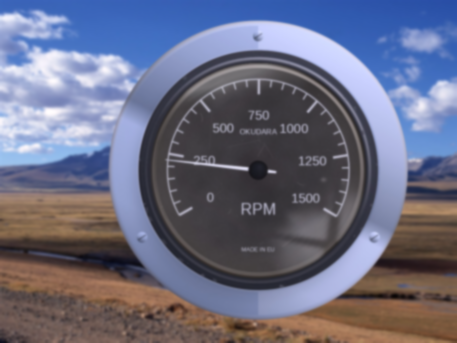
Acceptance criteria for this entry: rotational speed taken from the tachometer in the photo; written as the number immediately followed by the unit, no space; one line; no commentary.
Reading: 225rpm
